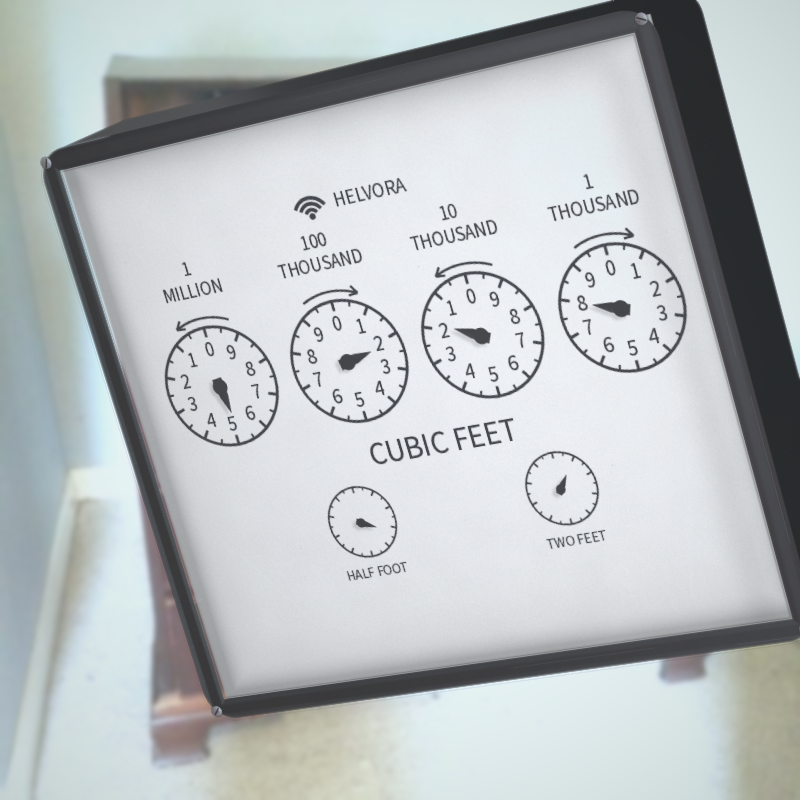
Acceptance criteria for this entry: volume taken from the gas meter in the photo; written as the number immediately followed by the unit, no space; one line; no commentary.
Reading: 521800ft³
